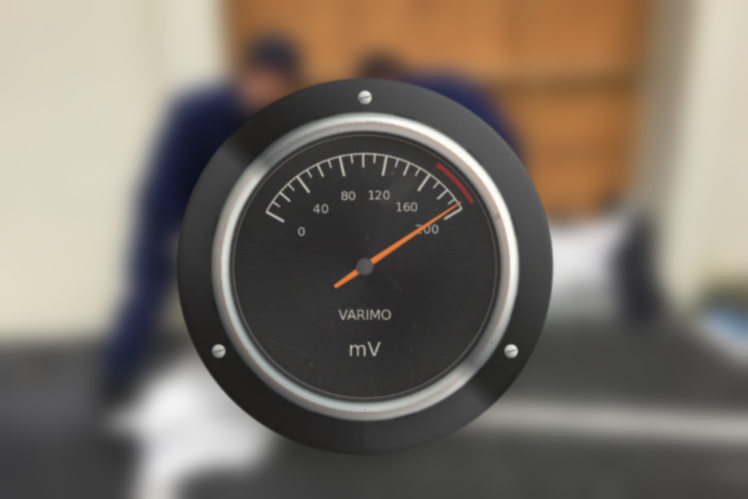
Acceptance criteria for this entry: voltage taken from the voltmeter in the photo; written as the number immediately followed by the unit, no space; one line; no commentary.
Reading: 195mV
